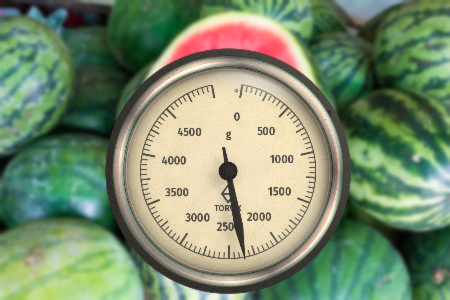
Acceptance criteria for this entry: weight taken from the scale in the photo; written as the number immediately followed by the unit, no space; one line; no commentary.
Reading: 2350g
